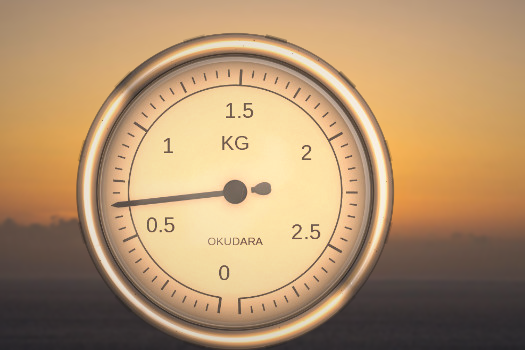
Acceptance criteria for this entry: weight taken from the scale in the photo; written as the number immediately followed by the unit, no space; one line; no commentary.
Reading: 0.65kg
